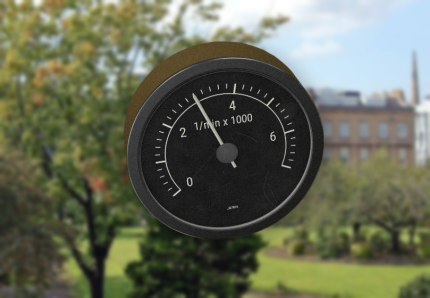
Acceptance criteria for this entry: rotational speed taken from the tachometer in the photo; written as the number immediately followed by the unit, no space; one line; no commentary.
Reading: 3000rpm
